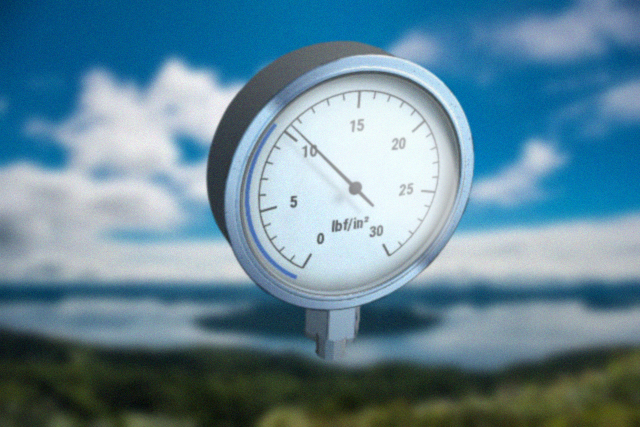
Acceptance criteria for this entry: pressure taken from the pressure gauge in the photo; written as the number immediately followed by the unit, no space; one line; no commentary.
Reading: 10.5psi
